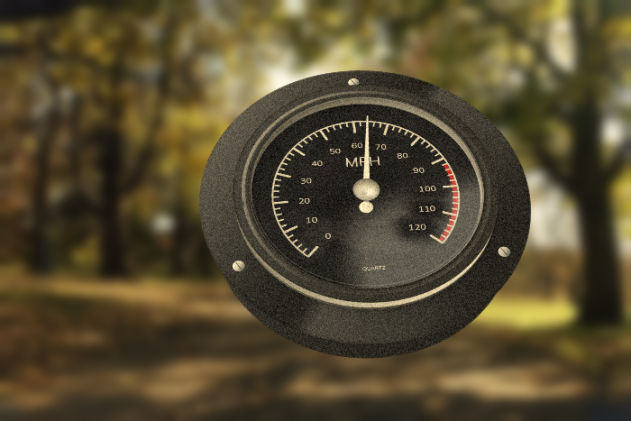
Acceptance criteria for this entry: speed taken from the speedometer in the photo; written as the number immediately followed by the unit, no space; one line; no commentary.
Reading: 64mph
